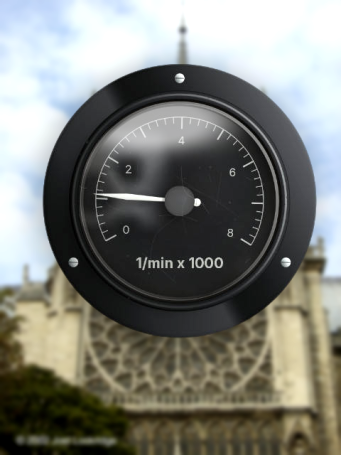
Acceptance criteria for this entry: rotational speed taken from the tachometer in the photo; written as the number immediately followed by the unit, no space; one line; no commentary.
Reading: 1100rpm
